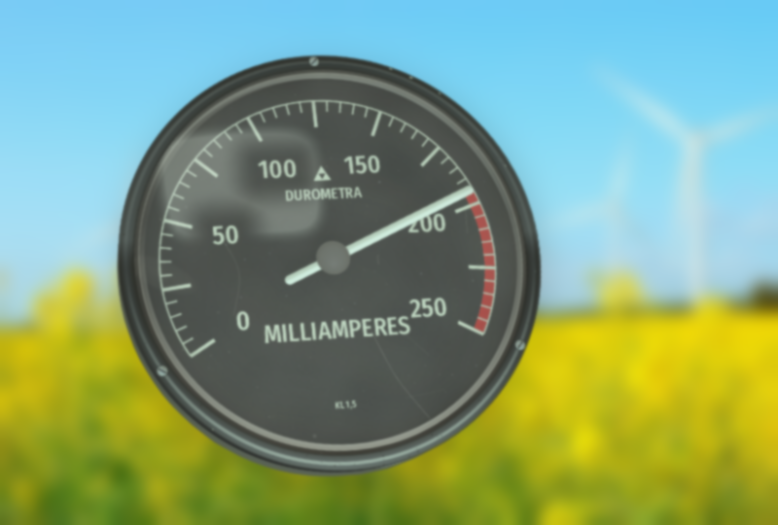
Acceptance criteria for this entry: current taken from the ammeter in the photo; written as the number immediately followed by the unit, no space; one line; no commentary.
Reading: 195mA
